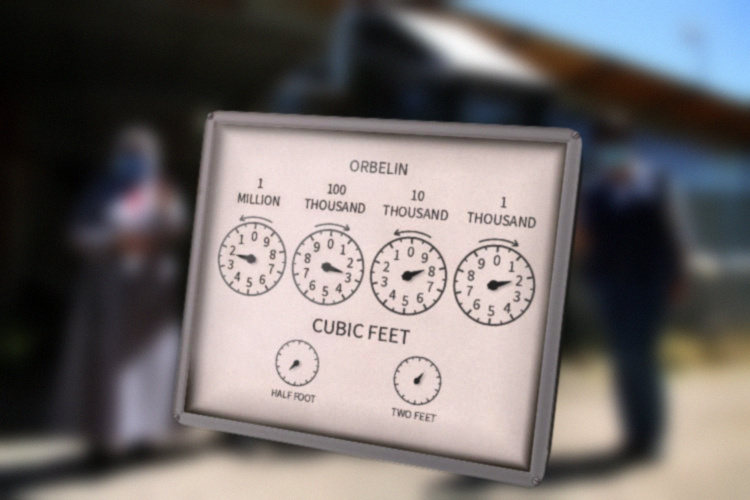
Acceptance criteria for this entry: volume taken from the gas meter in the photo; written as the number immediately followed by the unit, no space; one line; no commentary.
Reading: 228200ft³
